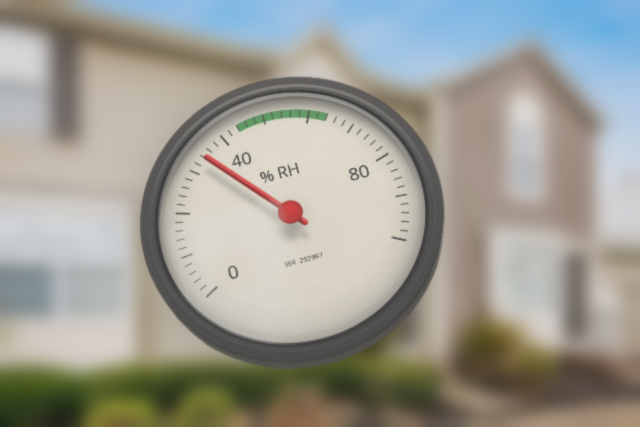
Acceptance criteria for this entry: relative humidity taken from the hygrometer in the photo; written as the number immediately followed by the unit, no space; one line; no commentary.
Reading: 34%
